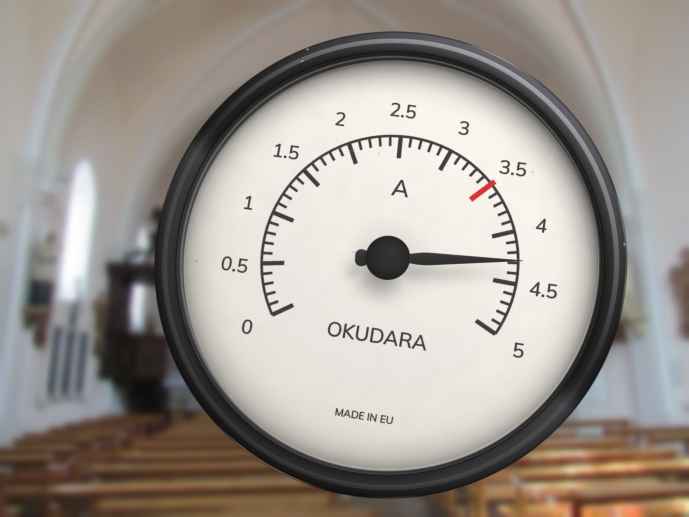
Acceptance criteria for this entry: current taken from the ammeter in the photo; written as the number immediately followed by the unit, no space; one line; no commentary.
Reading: 4.3A
